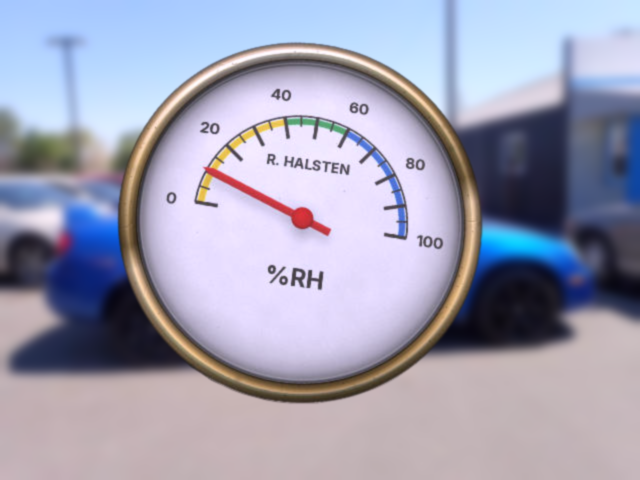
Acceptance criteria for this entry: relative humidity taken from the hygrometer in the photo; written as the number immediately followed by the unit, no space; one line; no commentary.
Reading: 10%
